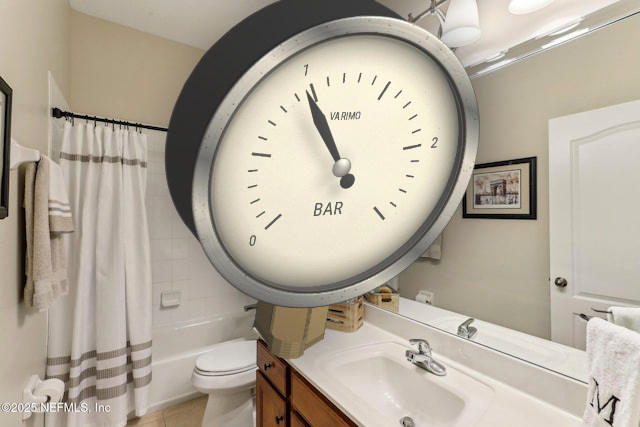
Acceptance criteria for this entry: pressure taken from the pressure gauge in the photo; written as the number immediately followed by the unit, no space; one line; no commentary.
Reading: 0.95bar
